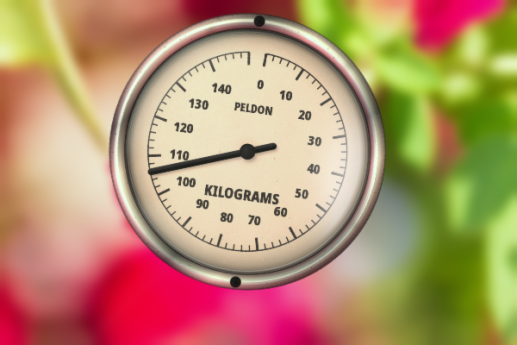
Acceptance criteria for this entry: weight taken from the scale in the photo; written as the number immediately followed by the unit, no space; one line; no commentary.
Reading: 106kg
